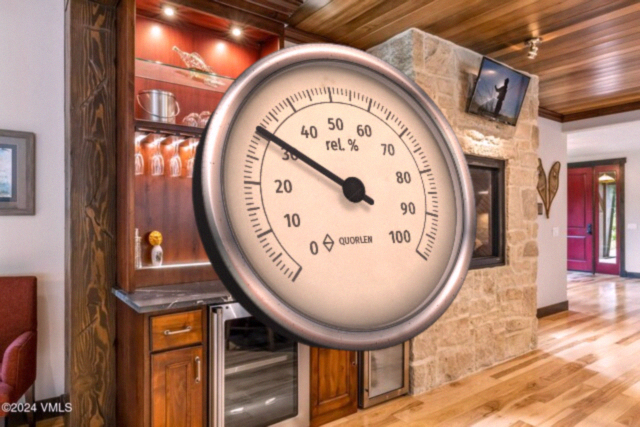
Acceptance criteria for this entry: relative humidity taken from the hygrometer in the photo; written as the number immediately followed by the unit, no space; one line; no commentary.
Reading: 30%
